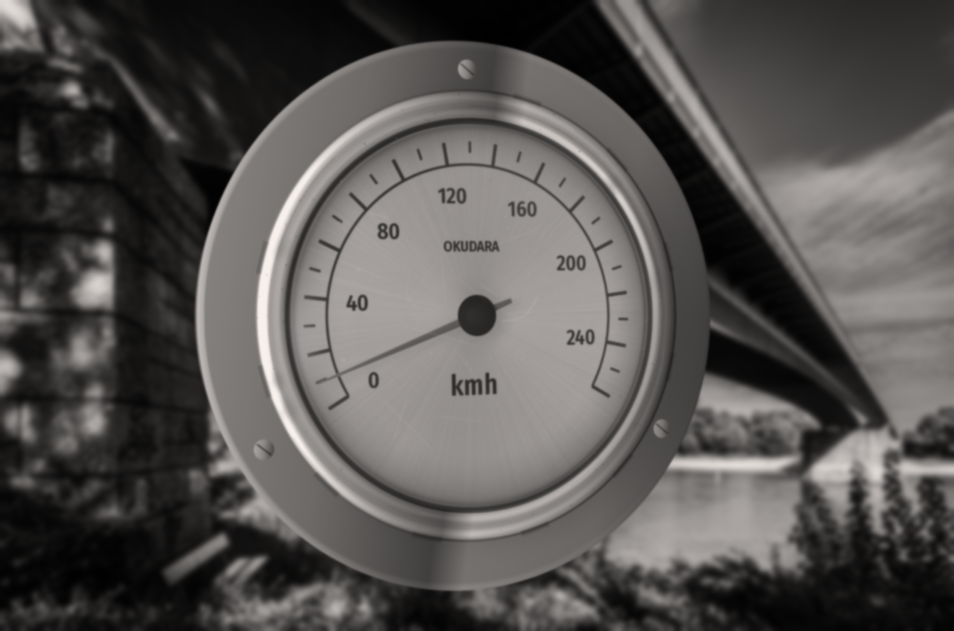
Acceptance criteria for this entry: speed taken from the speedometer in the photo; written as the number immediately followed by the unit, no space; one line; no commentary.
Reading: 10km/h
